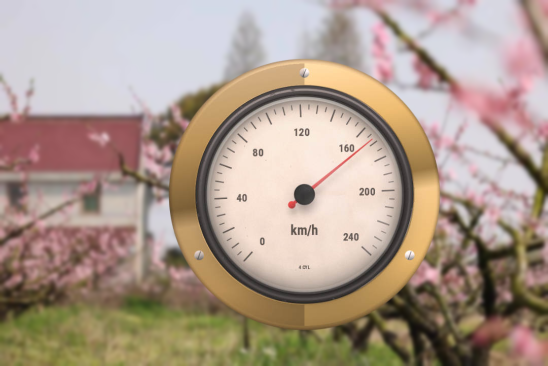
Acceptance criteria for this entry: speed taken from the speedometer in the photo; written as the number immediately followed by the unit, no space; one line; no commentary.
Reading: 167.5km/h
